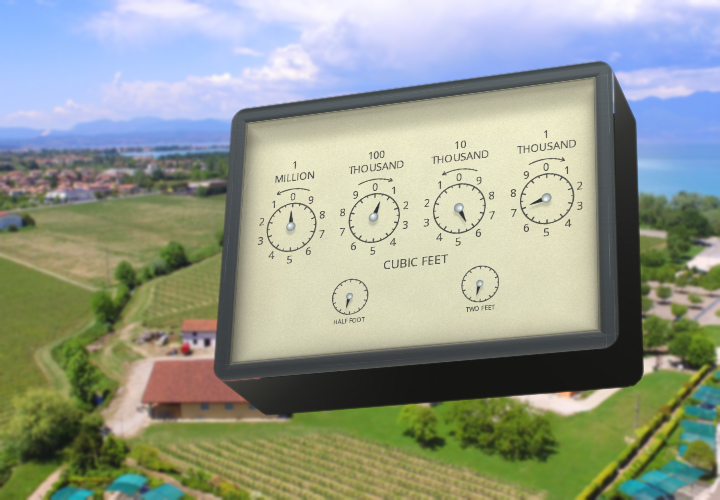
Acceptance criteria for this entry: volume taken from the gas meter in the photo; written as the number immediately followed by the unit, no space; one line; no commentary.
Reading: 5700ft³
